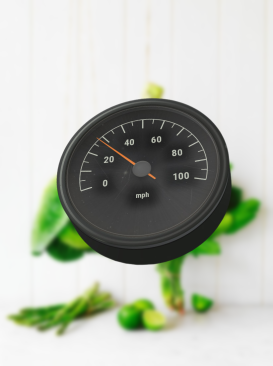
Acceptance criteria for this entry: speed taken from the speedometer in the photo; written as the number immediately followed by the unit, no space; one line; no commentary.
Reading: 27.5mph
